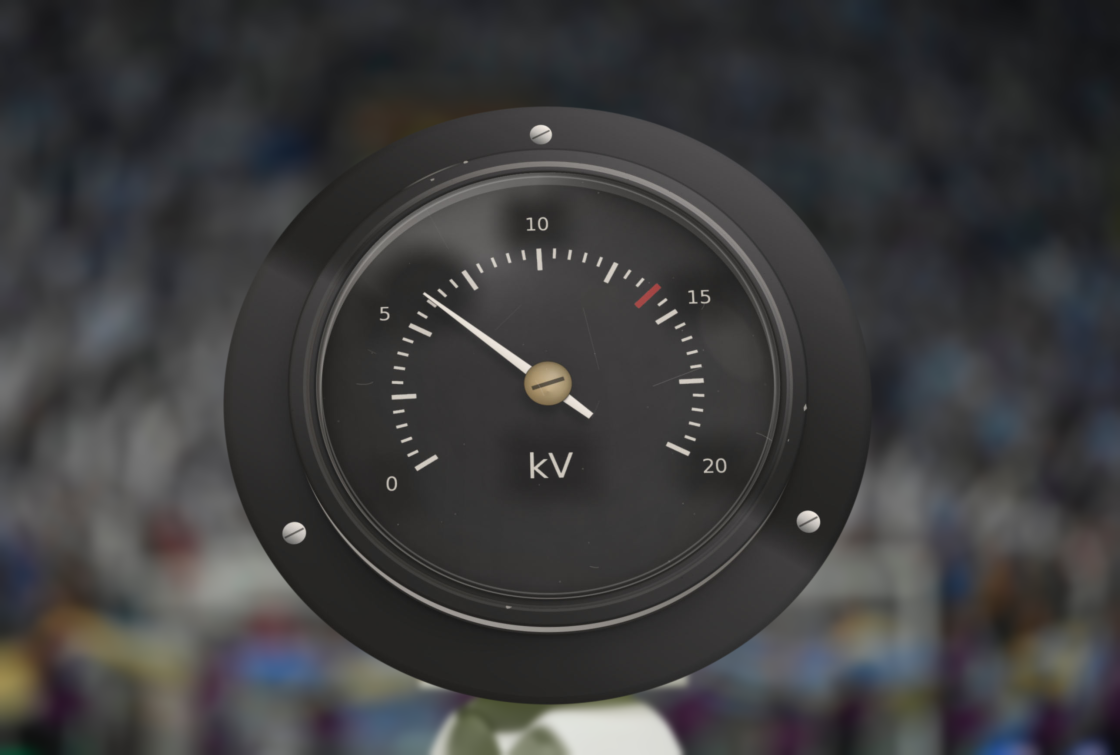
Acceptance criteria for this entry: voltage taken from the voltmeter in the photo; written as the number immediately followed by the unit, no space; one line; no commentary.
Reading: 6kV
